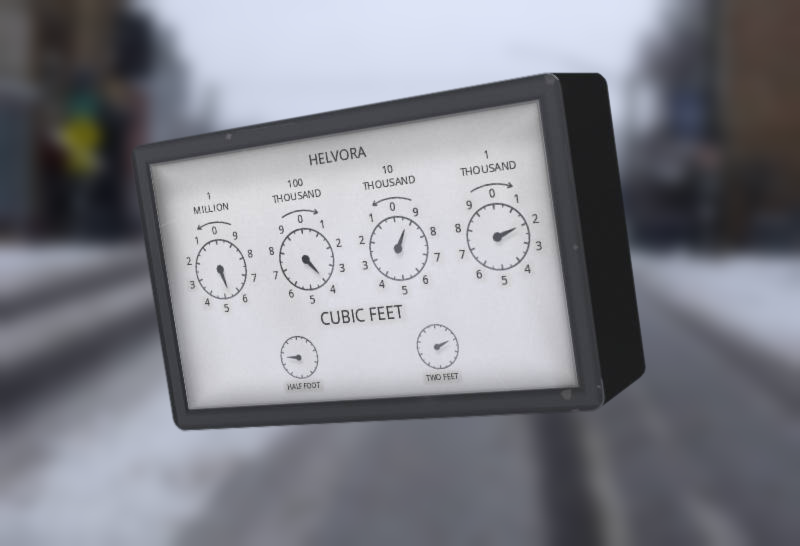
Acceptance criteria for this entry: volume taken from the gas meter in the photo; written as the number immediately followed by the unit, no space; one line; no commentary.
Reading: 539200ft³
